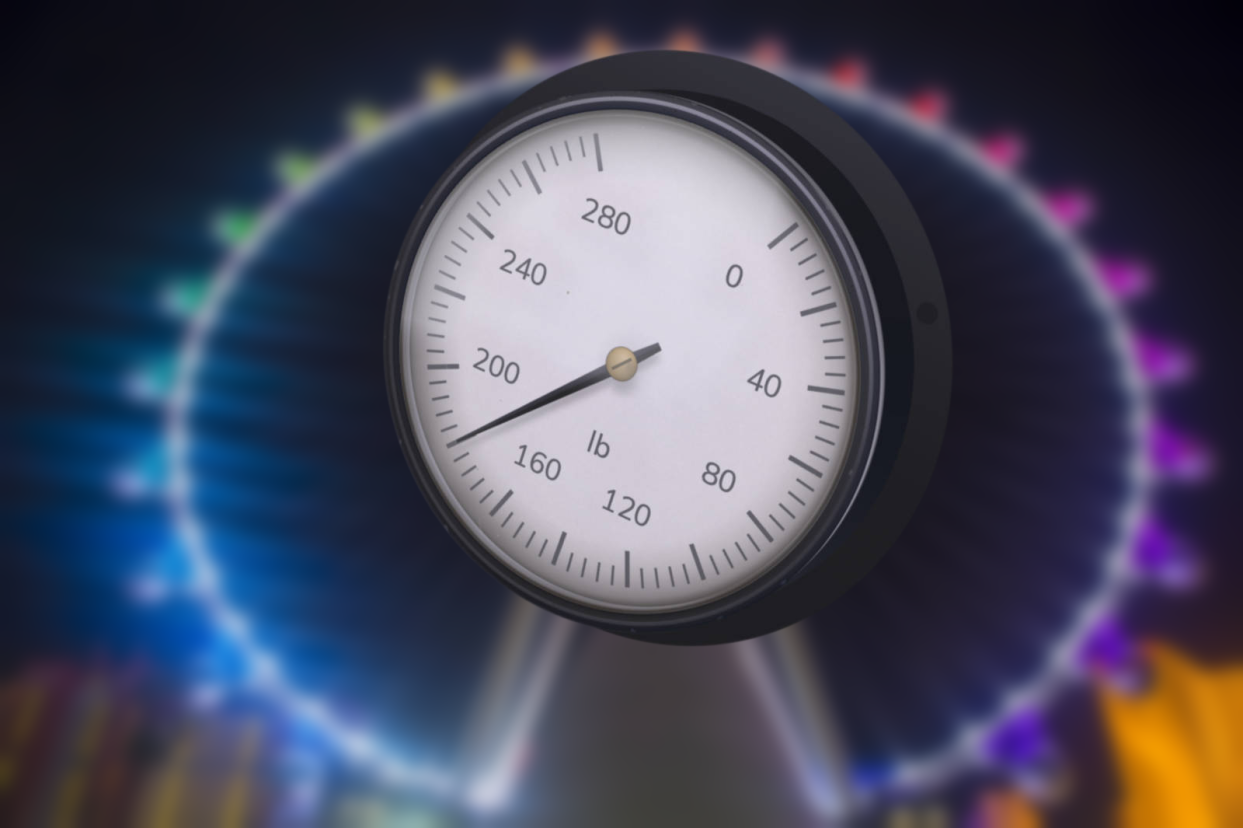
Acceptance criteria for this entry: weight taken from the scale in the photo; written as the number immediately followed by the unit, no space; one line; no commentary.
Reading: 180lb
